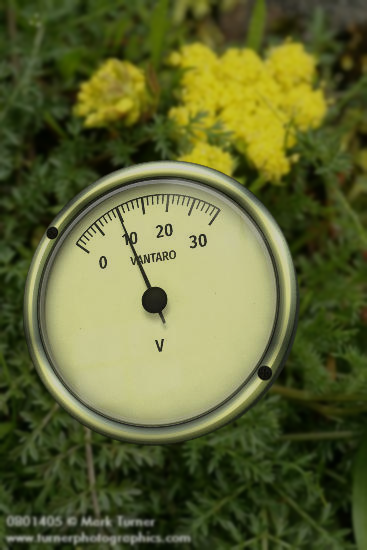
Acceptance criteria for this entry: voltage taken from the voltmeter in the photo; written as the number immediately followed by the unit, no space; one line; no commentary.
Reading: 10V
